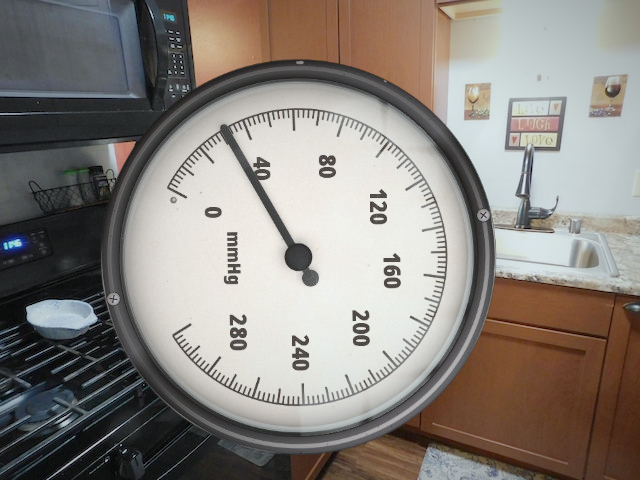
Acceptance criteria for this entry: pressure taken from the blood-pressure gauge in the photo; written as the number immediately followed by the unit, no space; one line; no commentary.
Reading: 32mmHg
